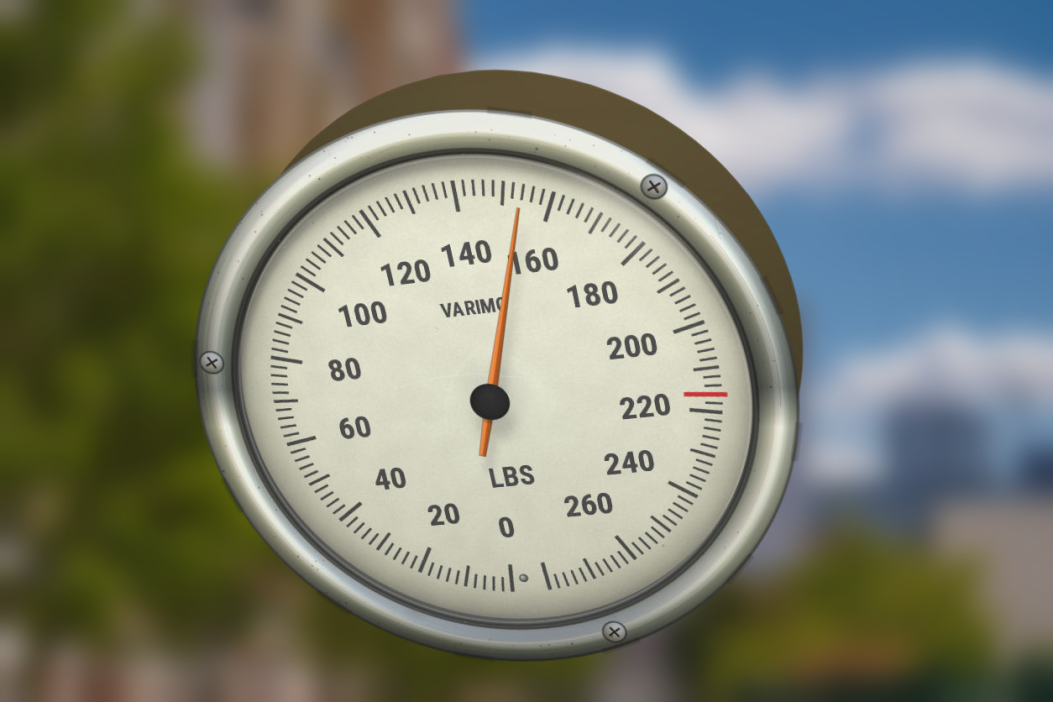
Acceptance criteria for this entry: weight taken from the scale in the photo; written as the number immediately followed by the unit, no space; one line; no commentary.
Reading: 154lb
